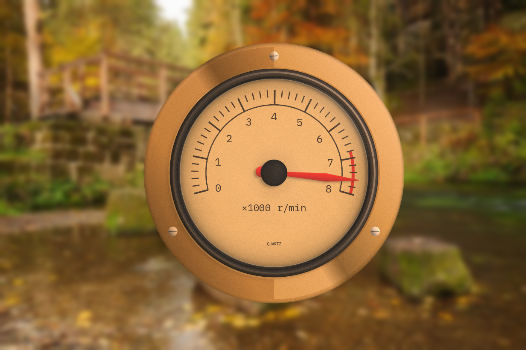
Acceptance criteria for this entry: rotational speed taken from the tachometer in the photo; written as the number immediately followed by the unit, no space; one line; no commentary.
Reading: 7600rpm
